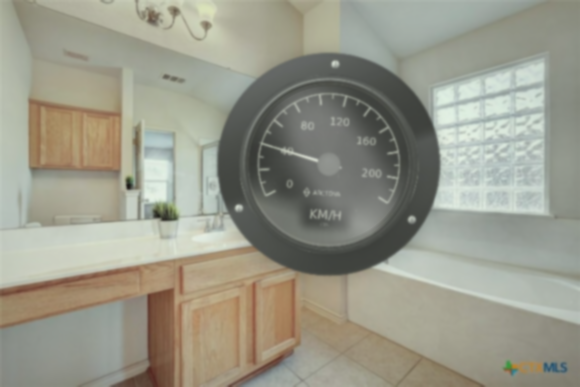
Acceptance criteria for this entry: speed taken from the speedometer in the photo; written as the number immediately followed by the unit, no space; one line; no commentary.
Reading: 40km/h
